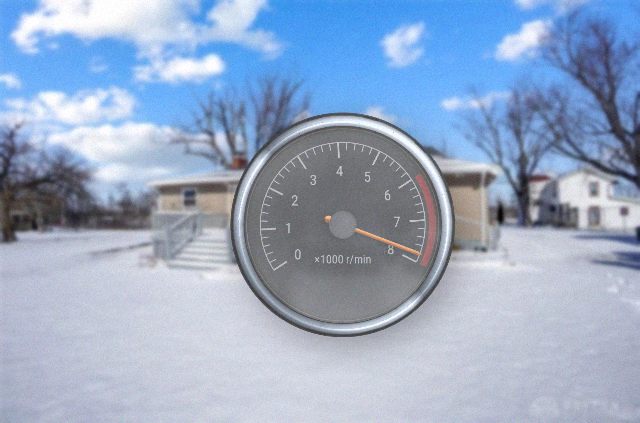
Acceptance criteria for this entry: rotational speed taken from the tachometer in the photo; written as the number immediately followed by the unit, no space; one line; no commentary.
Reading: 7800rpm
